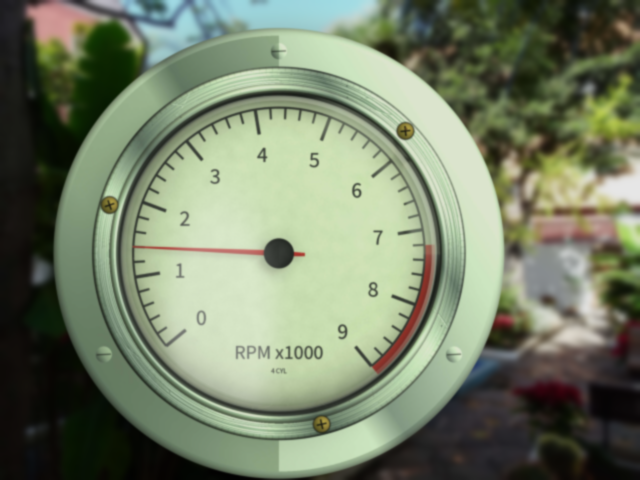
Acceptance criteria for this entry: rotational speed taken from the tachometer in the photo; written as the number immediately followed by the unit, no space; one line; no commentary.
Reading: 1400rpm
